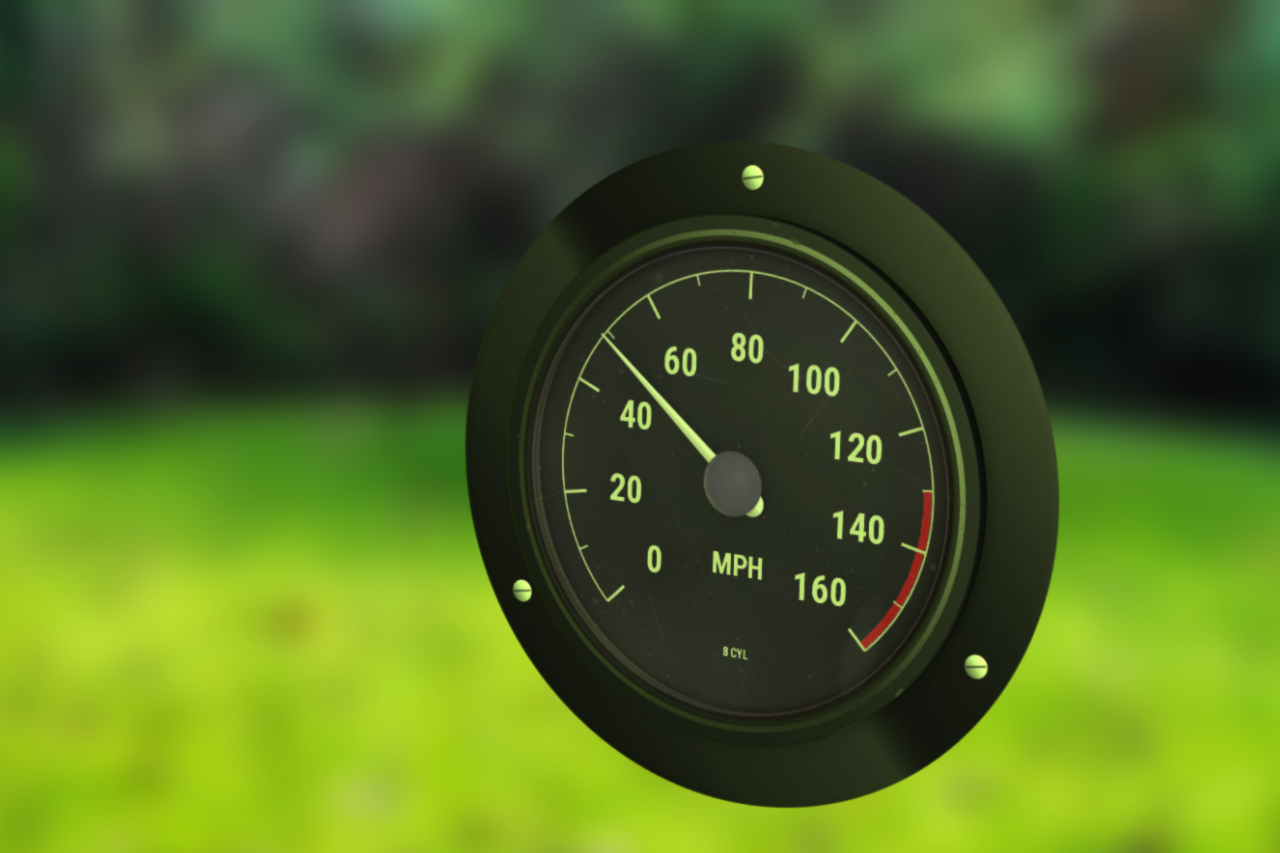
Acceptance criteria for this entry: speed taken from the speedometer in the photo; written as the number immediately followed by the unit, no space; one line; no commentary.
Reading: 50mph
